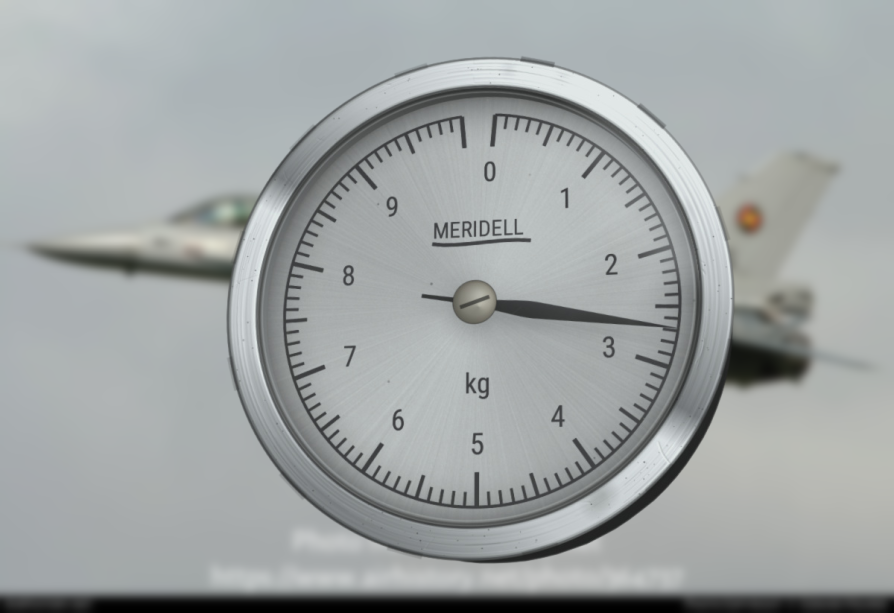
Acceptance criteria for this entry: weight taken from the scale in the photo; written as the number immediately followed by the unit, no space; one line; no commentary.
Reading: 2.7kg
